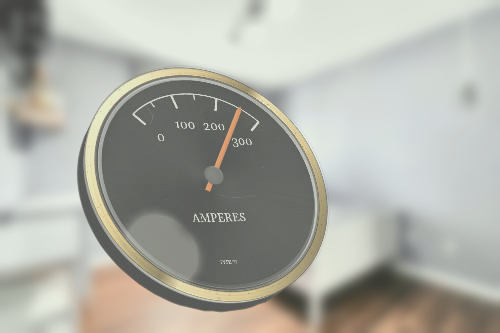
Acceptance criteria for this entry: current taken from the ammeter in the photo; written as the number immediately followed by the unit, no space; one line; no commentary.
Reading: 250A
